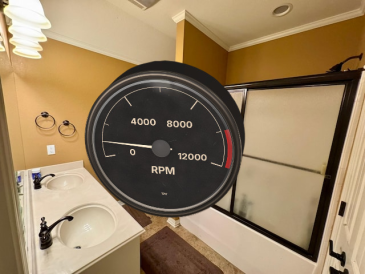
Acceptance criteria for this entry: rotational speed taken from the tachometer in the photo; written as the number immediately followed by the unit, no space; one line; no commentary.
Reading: 1000rpm
